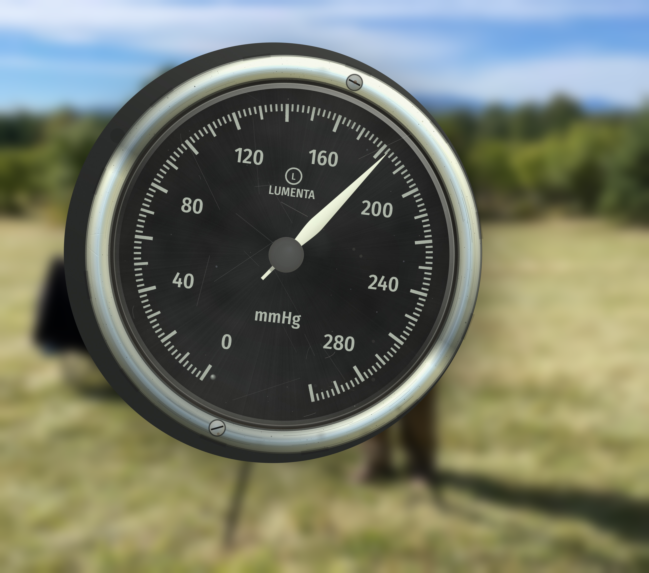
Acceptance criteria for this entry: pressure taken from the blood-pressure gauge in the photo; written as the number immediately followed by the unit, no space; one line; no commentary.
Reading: 182mmHg
